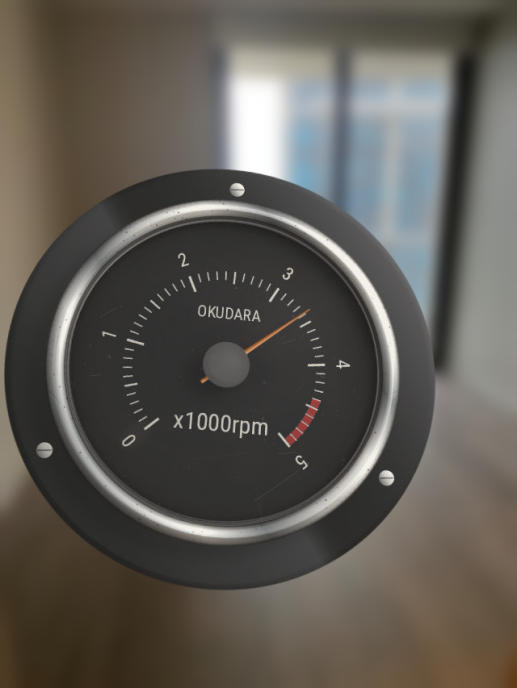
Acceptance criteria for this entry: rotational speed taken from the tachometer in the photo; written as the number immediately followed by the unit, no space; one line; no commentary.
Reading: 3400rpm
